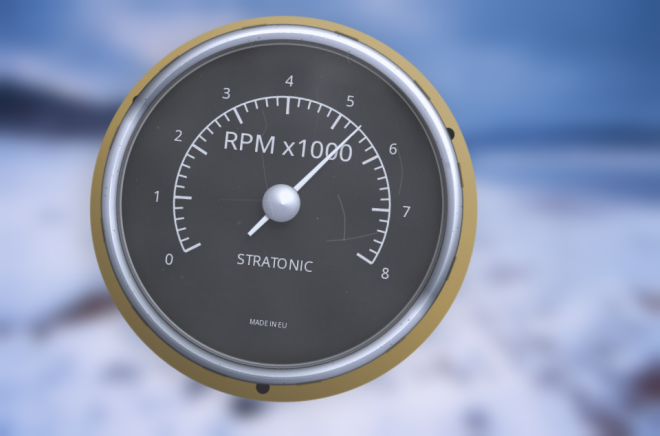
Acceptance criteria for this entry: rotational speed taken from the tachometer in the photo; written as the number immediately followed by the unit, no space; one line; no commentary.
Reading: 5400rpm
